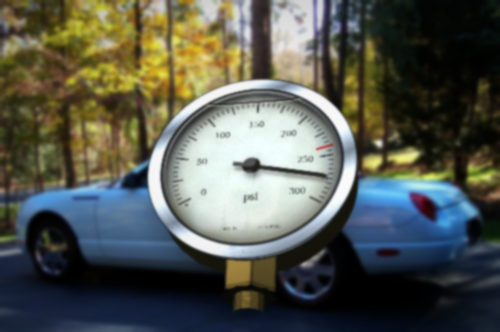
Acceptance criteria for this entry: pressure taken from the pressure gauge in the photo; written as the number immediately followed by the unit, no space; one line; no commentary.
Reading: 275psi
